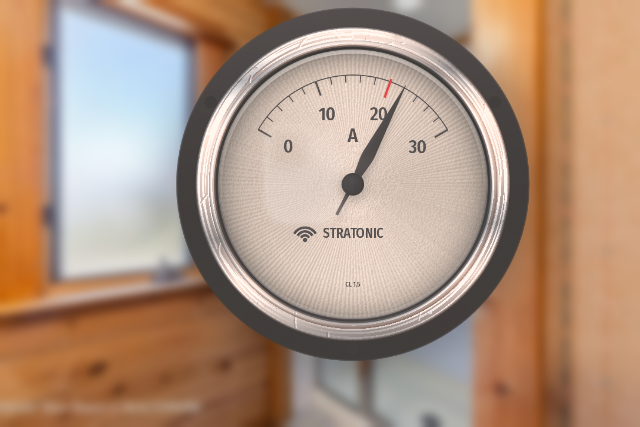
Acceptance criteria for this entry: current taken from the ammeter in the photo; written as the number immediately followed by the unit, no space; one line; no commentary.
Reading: 22A
